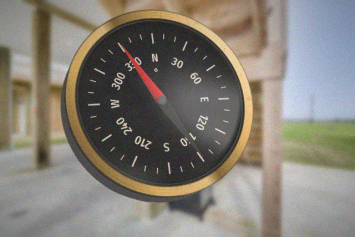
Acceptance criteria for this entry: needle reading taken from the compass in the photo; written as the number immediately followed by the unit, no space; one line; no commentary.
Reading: 330°
